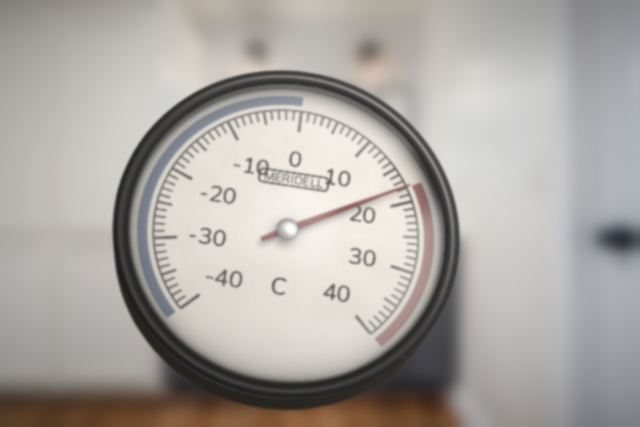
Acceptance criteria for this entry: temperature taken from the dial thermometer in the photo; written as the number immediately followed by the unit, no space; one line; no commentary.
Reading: 18°C
